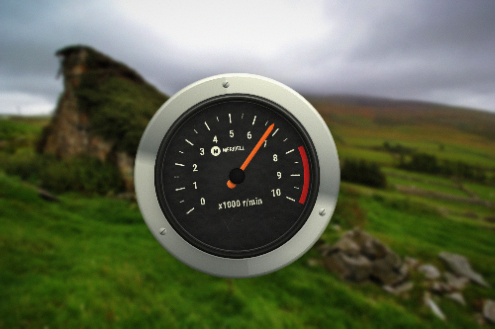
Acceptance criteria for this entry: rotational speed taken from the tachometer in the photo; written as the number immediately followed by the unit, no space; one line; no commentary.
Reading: 6750rpm
